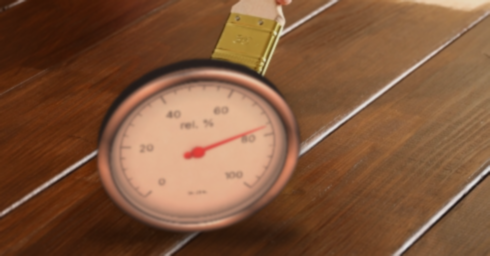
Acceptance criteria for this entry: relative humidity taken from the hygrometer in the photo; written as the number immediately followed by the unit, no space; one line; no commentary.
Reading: 76%
